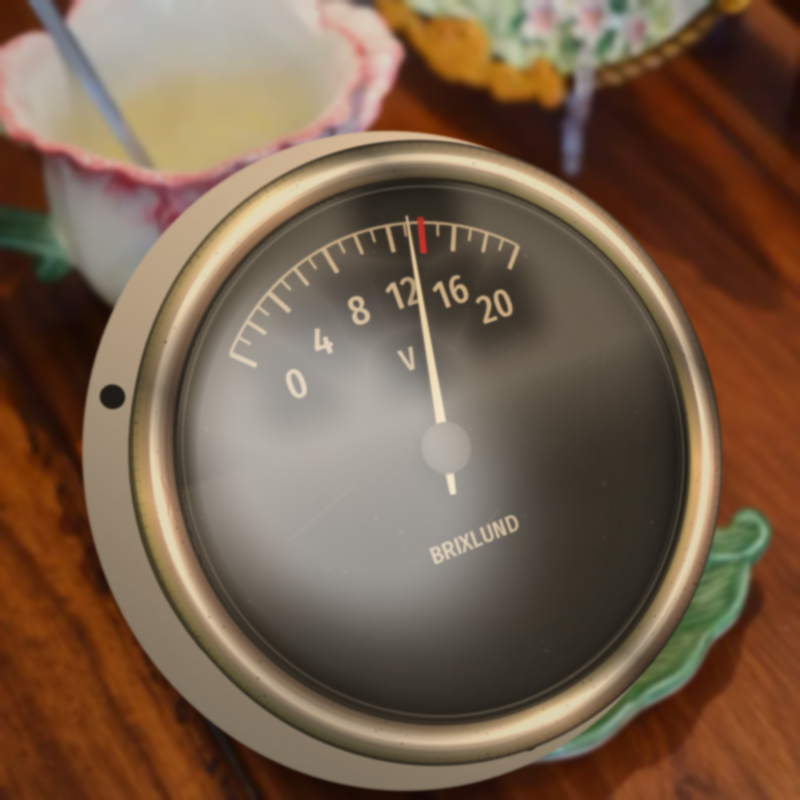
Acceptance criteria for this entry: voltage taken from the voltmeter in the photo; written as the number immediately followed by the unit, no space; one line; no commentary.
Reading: 13V
